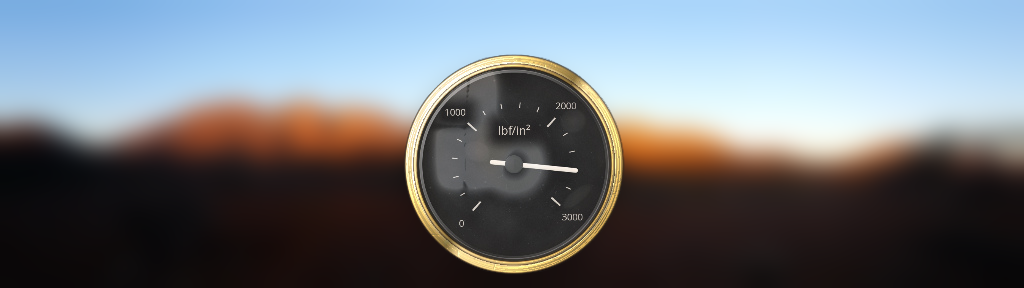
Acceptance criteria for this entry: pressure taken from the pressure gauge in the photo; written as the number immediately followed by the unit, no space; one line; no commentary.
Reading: 2600psi
